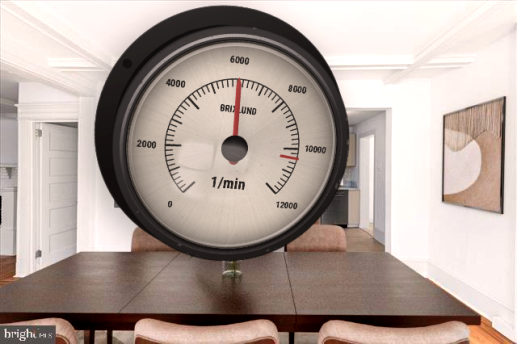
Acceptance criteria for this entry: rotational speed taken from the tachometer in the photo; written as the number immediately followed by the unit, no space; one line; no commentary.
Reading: 6000rpm
